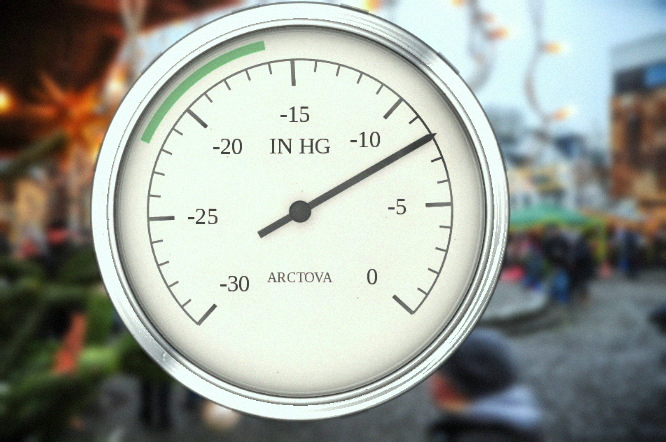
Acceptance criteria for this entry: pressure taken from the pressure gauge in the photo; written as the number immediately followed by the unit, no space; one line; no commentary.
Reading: -8inHg
